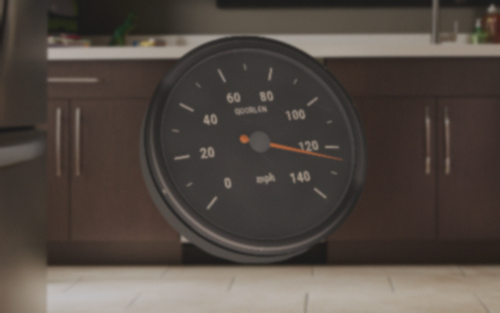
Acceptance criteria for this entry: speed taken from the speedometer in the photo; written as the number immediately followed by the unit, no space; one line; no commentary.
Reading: 125mph
